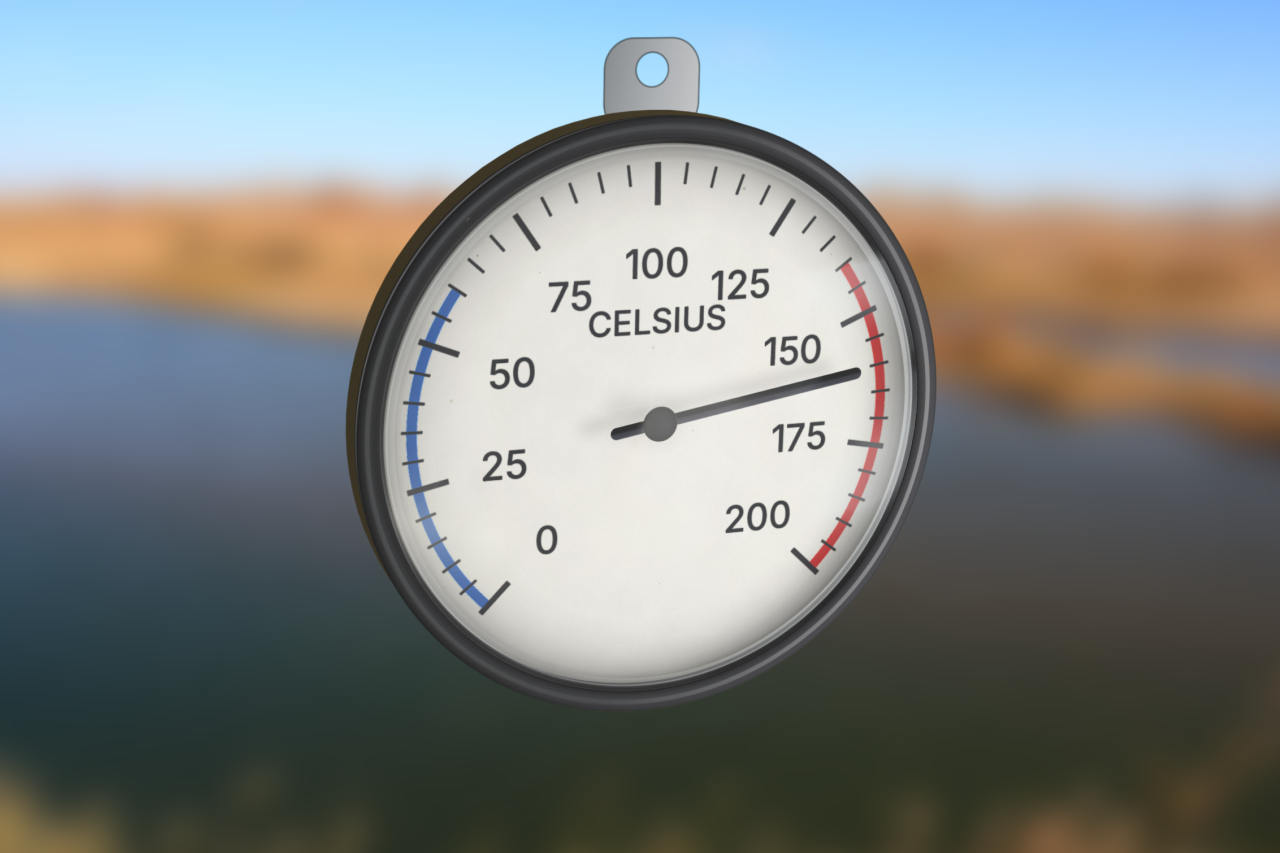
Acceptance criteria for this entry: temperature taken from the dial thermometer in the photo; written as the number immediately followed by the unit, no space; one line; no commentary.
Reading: 160°C
